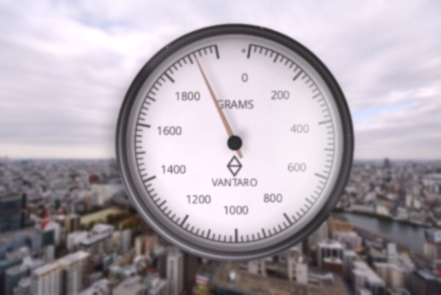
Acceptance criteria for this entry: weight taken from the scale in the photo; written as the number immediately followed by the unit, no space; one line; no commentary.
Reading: 1920g
